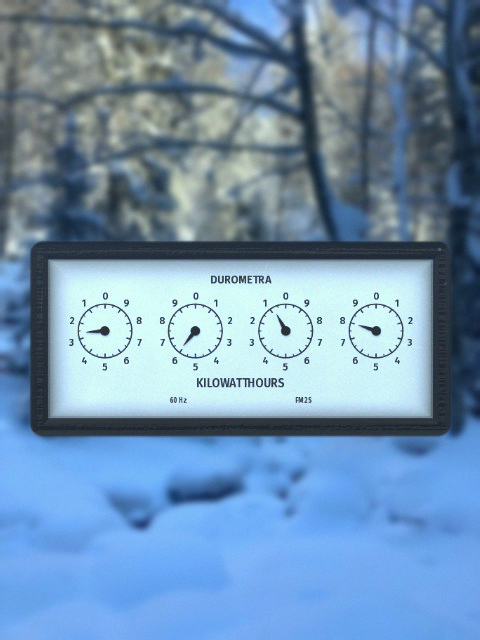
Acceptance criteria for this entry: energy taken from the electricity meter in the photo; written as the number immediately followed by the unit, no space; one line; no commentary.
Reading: 2608kWh
